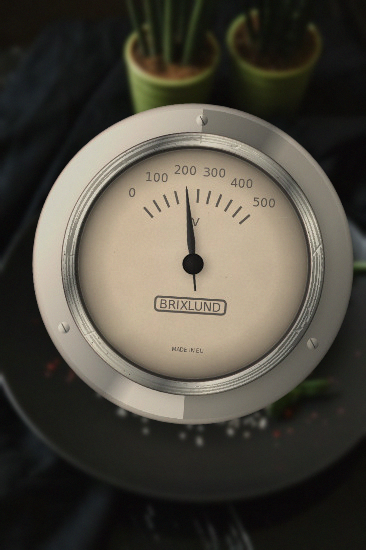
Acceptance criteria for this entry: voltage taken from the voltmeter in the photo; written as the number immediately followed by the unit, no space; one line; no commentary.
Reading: 200V
